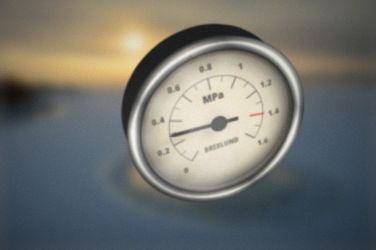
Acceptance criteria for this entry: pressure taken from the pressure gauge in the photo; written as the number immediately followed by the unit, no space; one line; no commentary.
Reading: 0.3MPa
